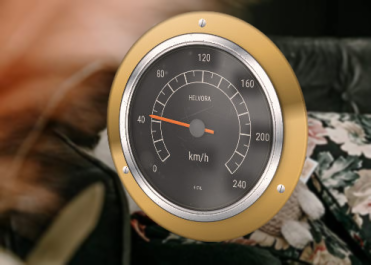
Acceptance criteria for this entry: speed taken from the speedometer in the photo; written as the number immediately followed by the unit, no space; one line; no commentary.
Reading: 45km/h
